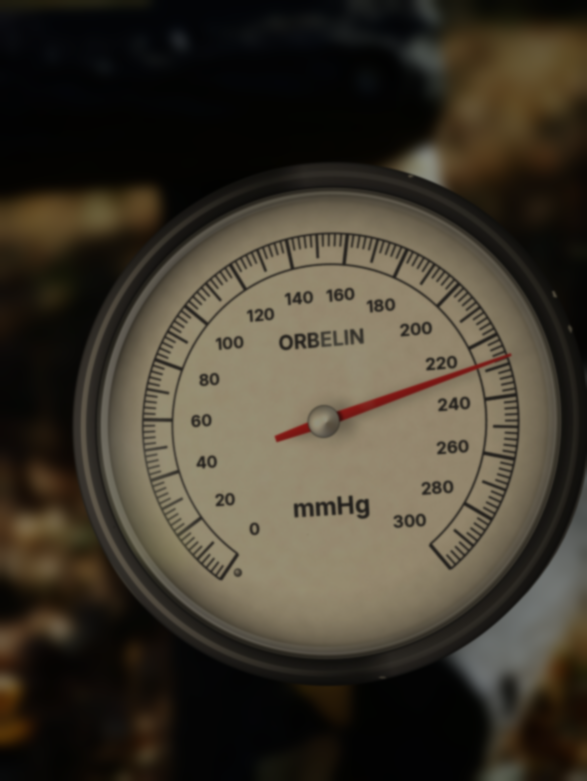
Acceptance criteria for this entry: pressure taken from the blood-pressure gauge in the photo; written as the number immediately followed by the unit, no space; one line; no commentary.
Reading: 228mmHg
